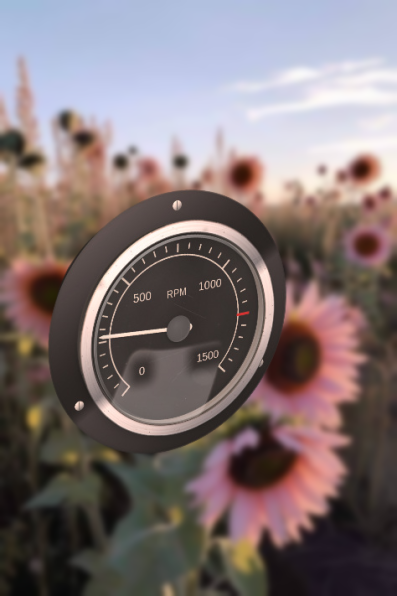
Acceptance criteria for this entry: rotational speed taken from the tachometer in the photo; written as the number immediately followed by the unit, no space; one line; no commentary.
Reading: 275rpm
